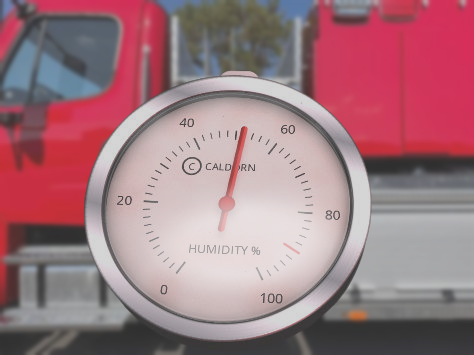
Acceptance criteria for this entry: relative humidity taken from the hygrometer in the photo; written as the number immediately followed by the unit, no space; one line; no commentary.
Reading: 52%
